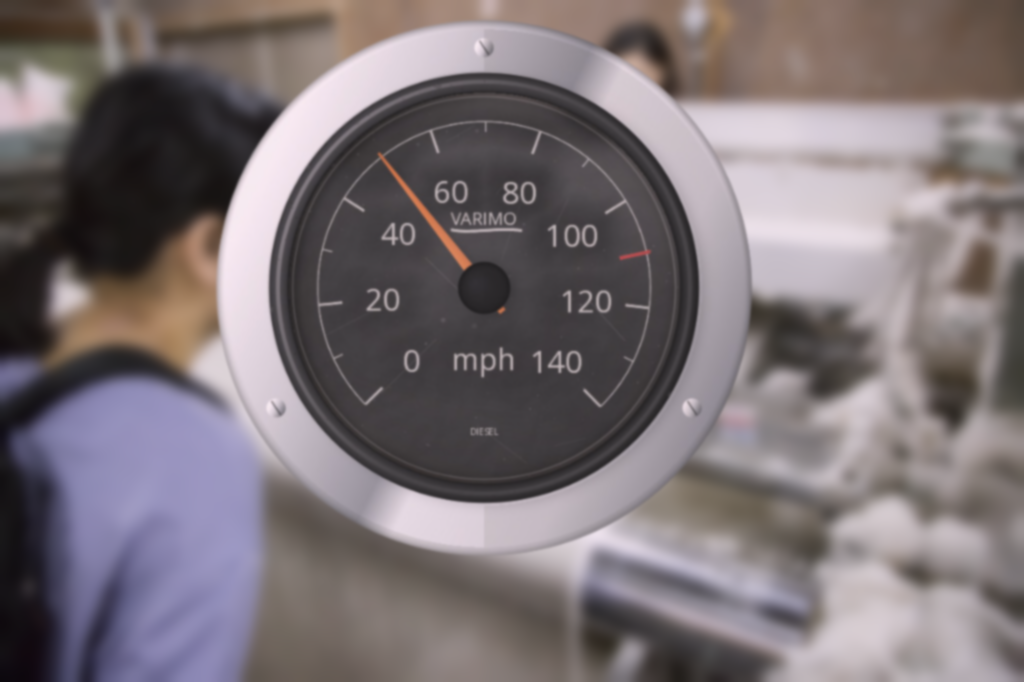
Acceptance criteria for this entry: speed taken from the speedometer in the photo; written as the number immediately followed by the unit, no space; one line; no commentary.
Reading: 50mph
